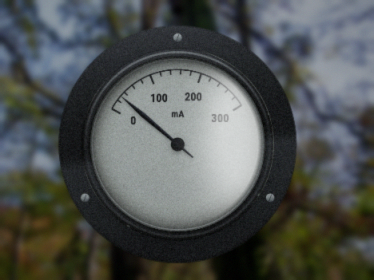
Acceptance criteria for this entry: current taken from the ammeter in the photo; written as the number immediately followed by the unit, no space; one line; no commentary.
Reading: 30mA
